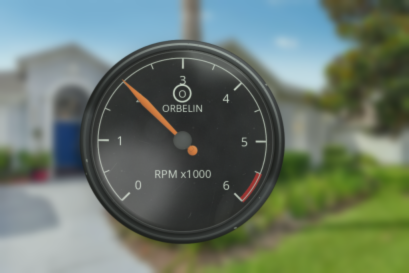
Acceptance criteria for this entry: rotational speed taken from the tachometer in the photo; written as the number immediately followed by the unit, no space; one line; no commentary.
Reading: 2000rpm
